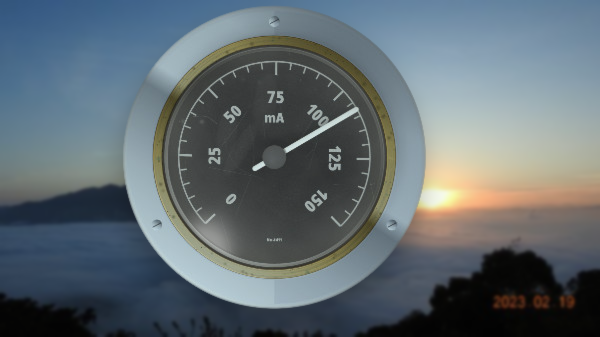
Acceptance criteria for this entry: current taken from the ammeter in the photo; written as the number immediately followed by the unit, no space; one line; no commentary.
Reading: 107.5mA
